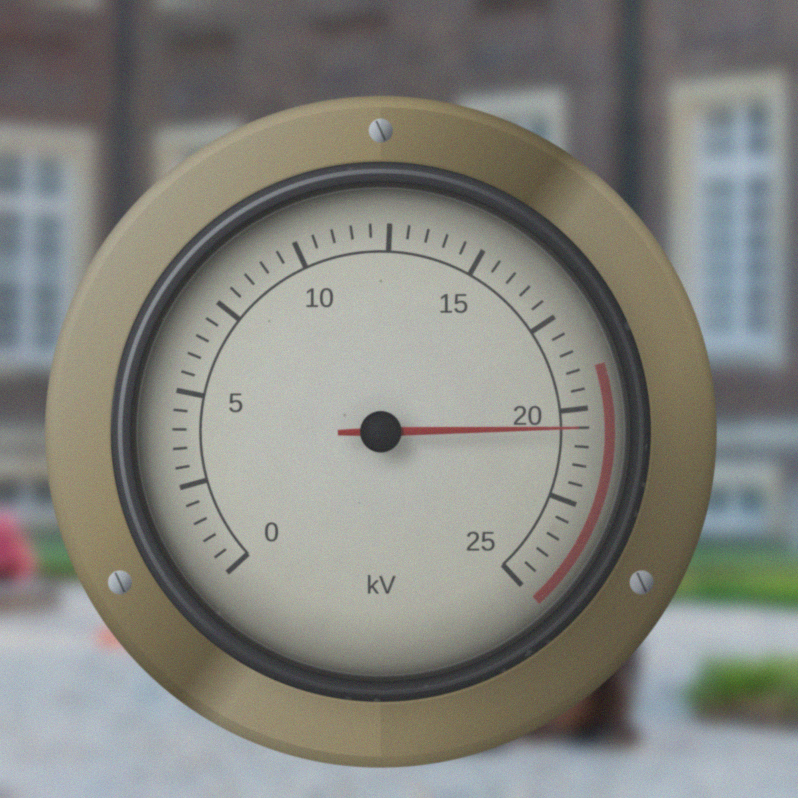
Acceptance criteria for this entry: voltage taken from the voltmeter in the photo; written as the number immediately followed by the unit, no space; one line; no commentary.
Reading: 20.5kV
